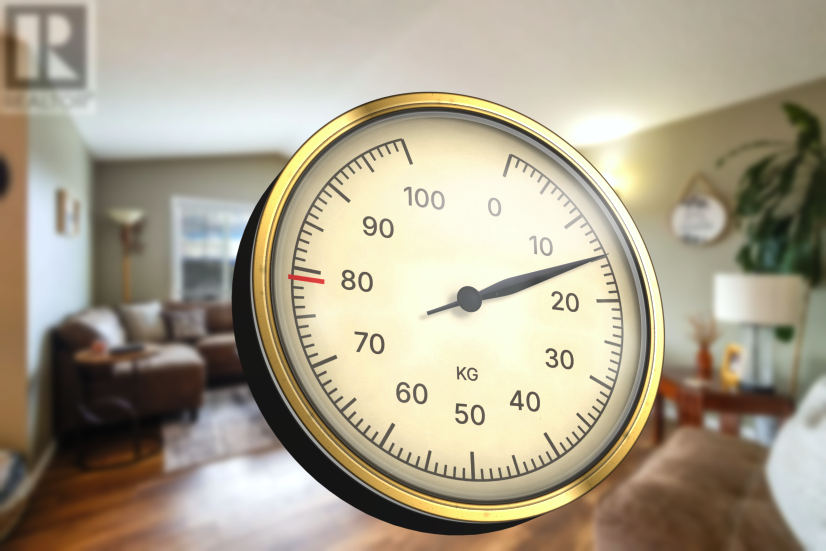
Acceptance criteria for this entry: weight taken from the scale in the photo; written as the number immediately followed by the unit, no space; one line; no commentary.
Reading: 15kg
